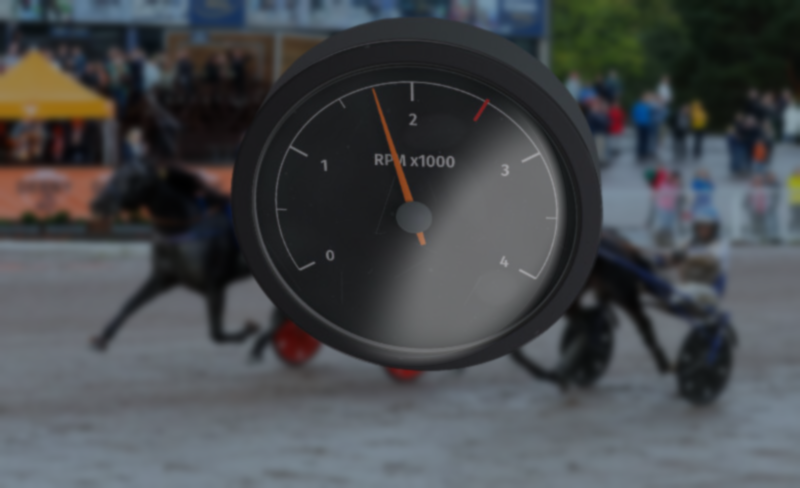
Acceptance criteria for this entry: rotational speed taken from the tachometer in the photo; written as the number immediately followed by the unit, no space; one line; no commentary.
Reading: 1750rpm
